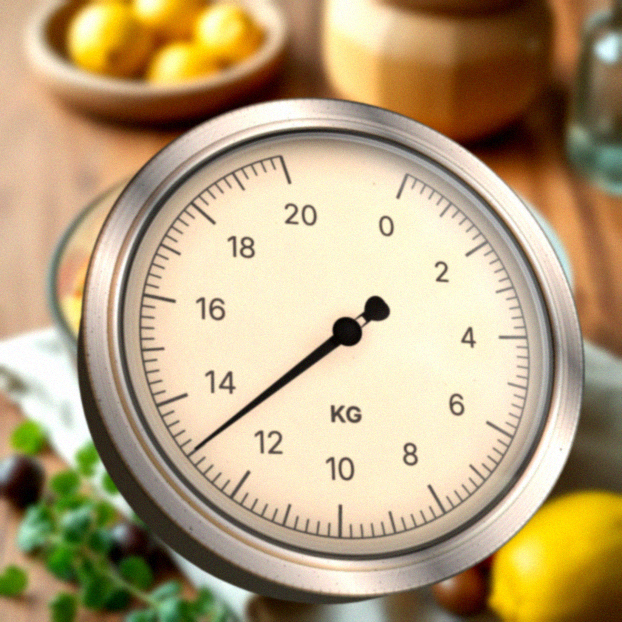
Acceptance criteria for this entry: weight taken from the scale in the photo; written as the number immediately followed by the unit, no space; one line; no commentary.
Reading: 13kg
